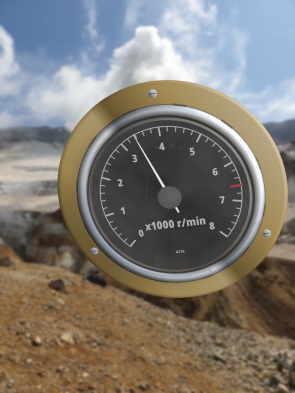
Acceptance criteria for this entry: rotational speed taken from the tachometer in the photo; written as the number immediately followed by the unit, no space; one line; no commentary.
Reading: 3400rpm
